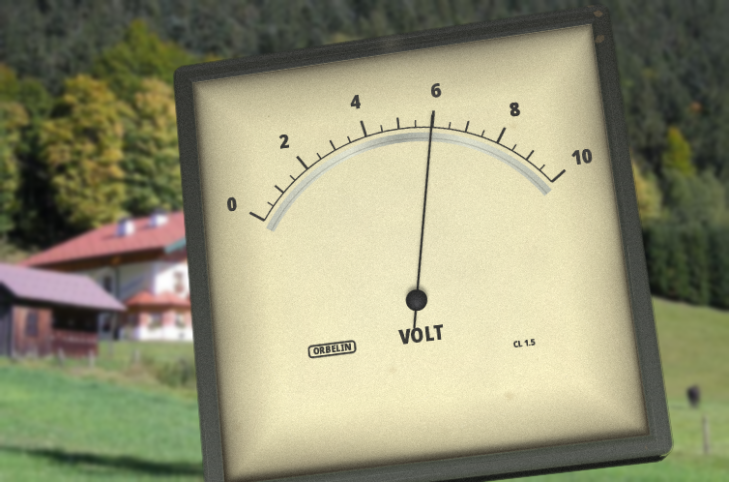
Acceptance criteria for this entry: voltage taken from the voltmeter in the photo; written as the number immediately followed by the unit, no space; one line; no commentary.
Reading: 6V
